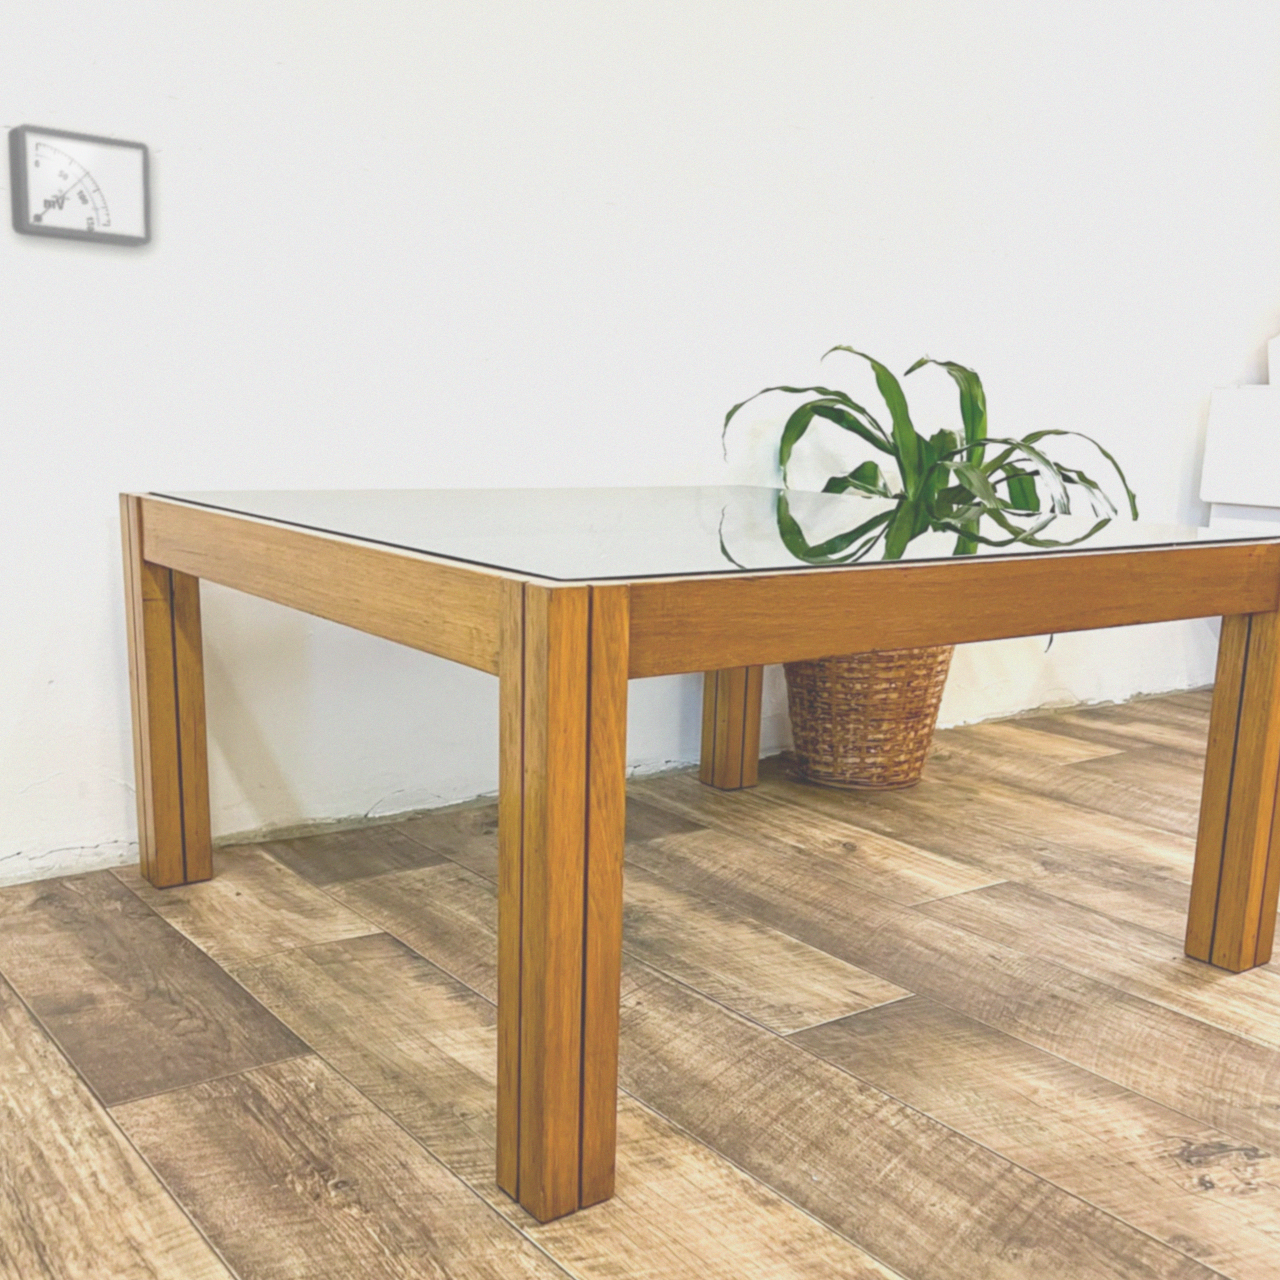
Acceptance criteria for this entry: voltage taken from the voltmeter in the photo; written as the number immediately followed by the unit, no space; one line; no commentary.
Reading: 75mV
